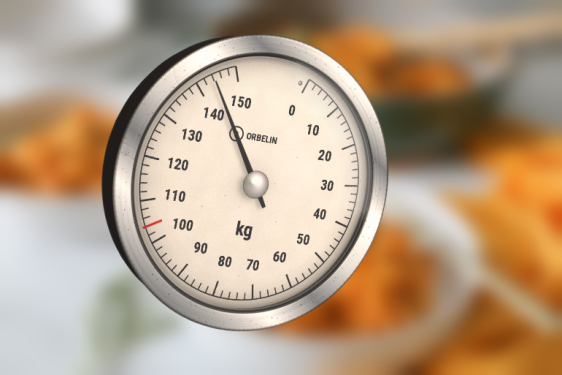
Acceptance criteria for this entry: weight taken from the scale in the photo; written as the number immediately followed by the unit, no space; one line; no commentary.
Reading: 144kg
